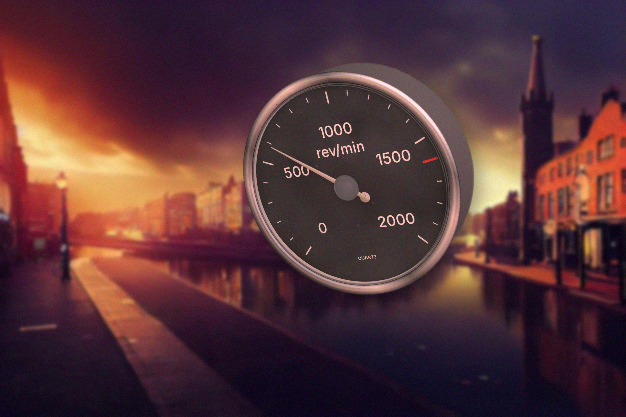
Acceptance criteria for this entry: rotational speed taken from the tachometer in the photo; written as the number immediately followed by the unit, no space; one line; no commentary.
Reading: 600rpm
